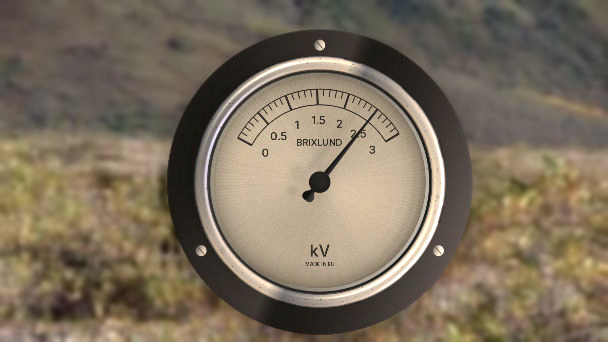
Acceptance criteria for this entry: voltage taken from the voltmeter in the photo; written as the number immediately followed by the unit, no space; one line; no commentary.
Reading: 2.5kV
